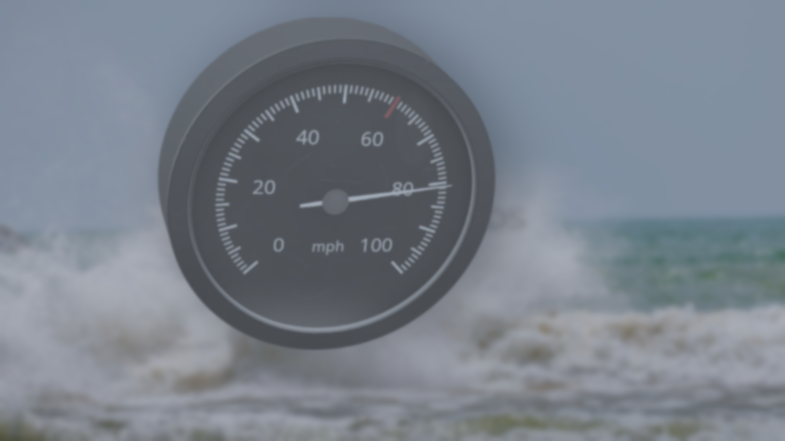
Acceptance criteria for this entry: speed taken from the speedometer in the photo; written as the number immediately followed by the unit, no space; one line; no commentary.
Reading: 80mph
